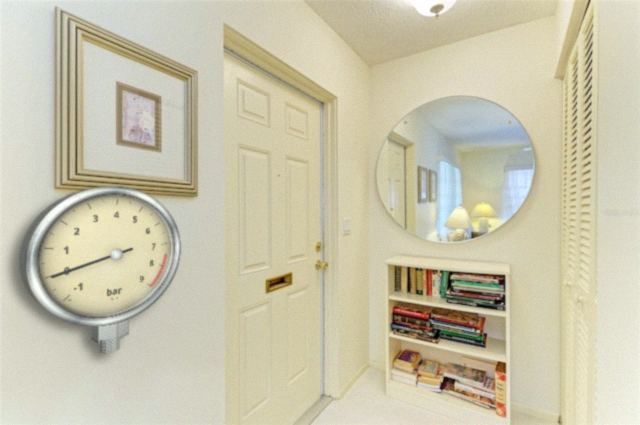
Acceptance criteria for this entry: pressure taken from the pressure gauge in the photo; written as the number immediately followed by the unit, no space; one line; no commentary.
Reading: 0bar
